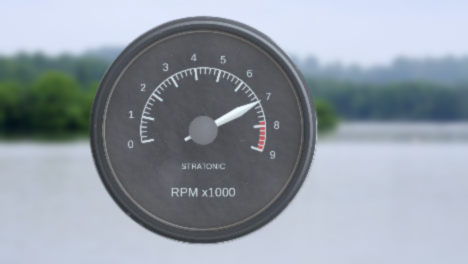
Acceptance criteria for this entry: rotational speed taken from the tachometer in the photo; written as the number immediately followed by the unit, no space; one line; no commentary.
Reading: 7000rpm
